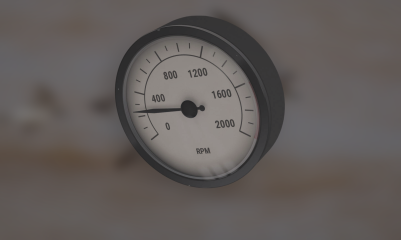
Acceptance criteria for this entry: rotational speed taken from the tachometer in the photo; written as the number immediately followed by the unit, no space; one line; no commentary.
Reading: 250rpm
